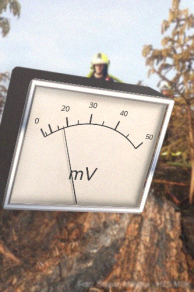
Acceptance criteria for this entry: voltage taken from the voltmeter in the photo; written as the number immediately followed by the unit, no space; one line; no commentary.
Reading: 17.5mV
